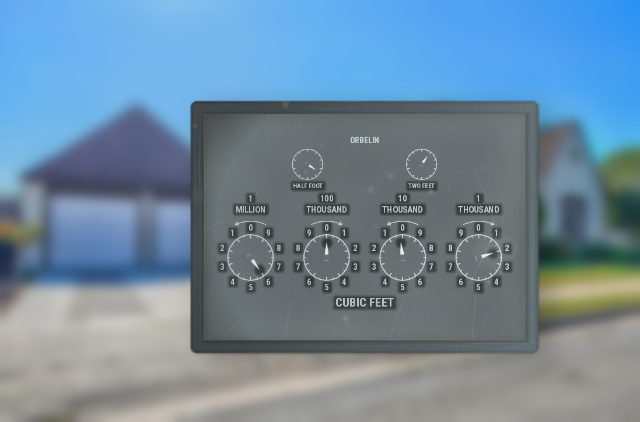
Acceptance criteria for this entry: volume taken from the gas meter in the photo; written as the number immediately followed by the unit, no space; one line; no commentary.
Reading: 600200ft³
